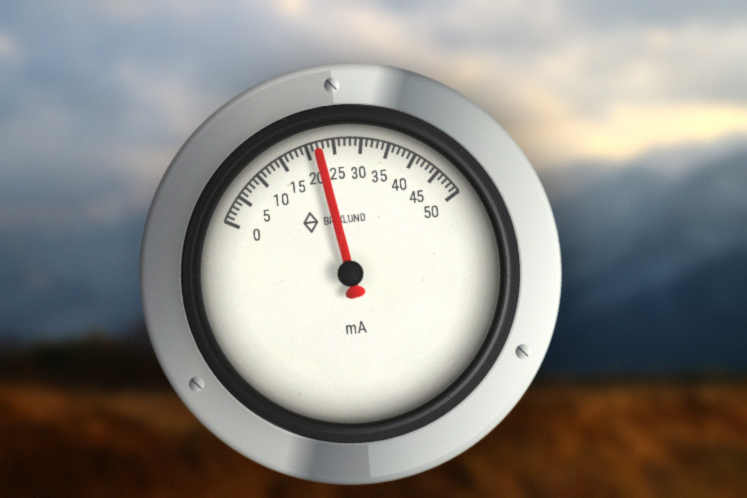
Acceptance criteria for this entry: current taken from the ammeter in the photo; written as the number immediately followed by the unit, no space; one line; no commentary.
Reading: 22mA
